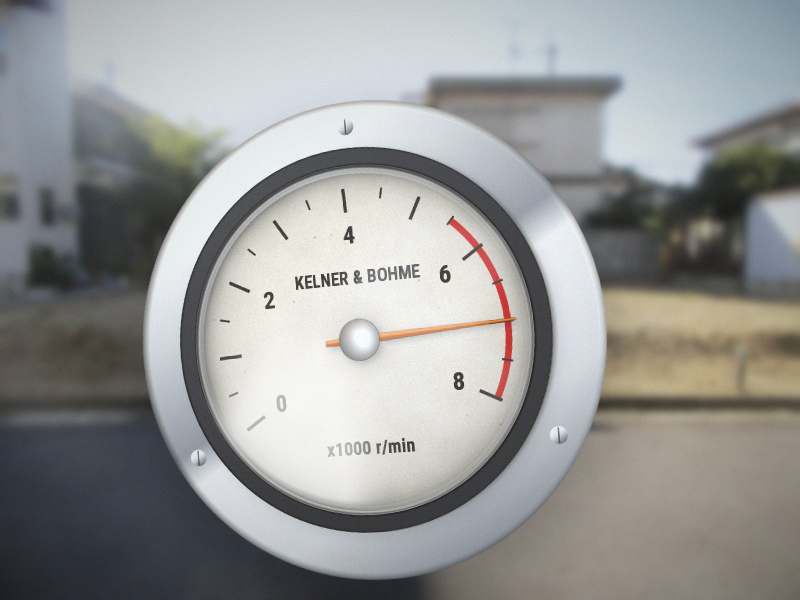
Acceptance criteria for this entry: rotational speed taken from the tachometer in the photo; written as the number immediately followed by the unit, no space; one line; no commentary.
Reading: 7000rpm
